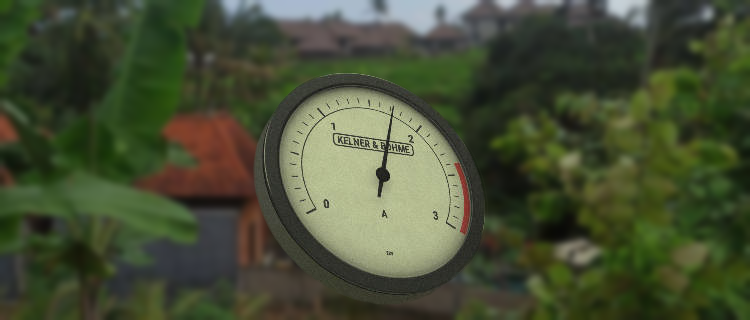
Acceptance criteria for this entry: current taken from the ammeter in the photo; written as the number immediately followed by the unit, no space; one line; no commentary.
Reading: 1.7A
